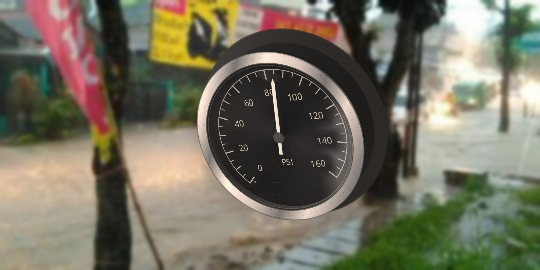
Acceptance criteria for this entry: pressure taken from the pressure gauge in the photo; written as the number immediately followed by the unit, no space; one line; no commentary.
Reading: 85psi
